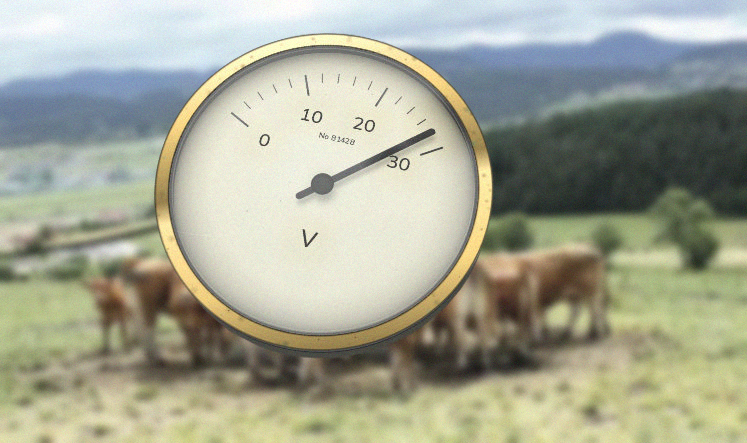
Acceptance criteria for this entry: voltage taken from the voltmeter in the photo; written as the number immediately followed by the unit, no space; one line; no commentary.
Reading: 28V
